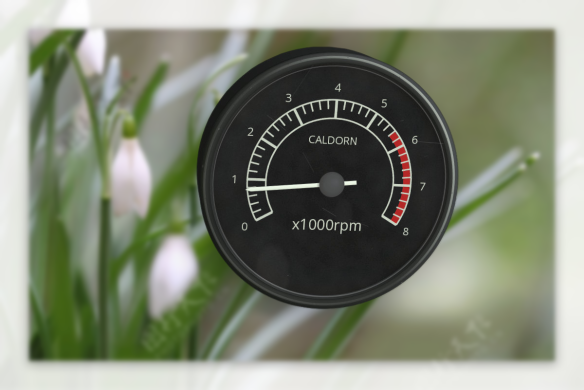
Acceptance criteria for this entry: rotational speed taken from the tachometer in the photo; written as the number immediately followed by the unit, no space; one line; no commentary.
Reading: 800rpm
